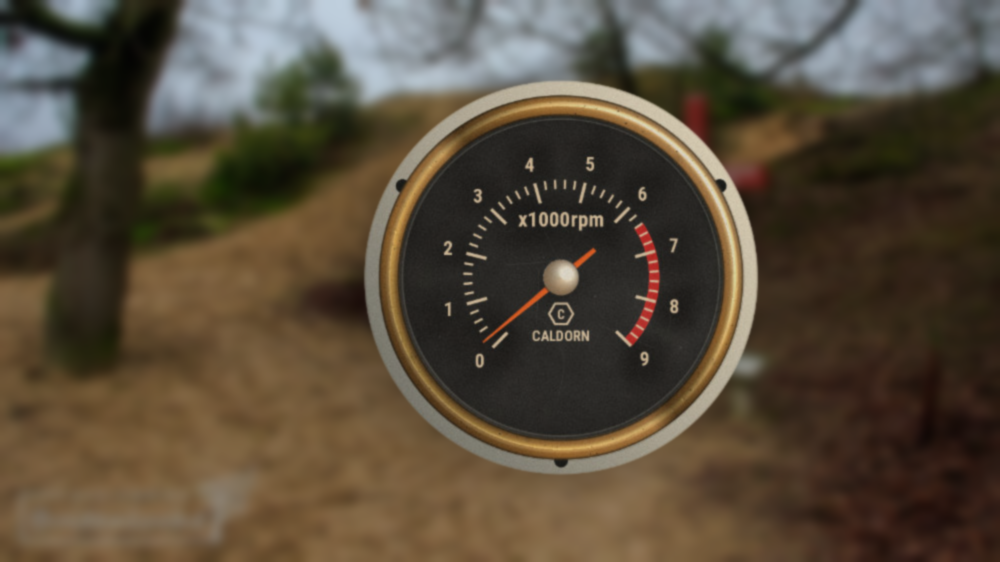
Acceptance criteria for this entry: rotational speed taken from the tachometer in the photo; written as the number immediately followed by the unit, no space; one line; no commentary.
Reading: 200rpm
